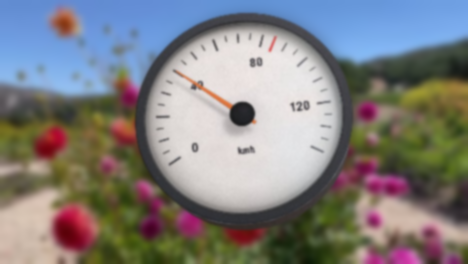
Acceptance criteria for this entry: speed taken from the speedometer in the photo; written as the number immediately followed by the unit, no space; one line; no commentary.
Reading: 40km/h
